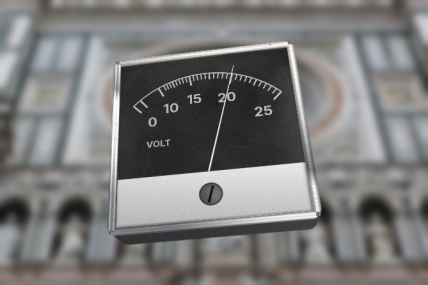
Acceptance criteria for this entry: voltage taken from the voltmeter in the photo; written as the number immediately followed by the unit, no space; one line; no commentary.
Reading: 20V
